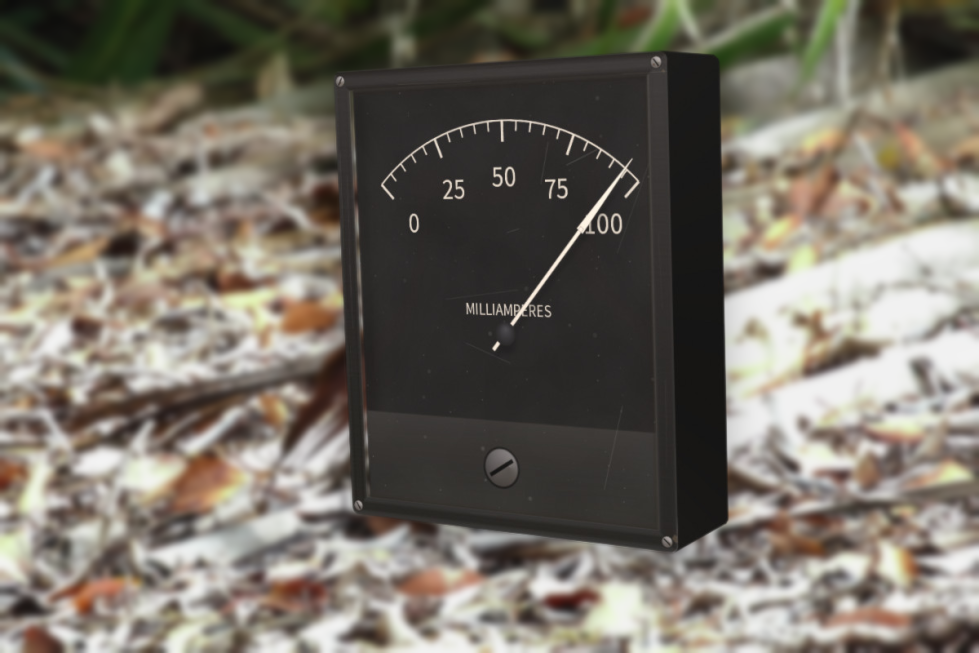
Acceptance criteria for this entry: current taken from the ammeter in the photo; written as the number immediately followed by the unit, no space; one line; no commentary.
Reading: 95mA
